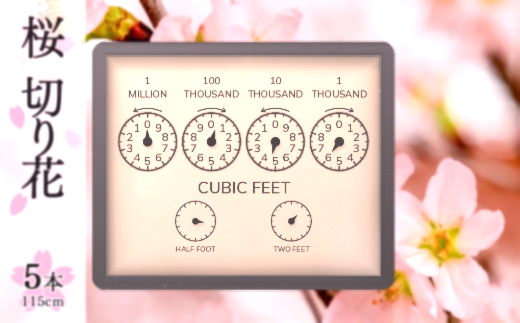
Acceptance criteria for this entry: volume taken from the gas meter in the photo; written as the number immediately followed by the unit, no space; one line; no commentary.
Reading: 4600ft³
